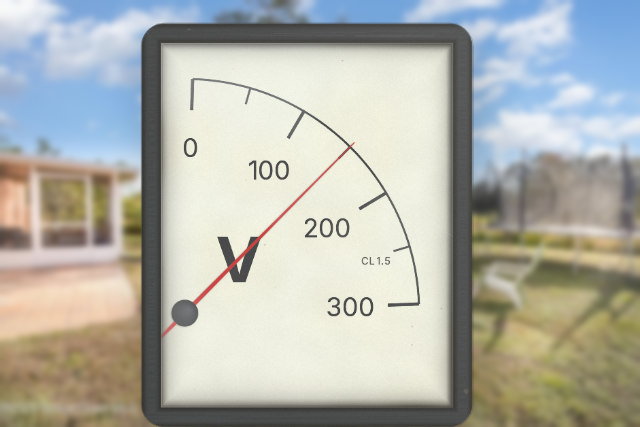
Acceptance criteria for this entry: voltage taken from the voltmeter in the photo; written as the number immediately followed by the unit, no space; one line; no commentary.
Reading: 150V
